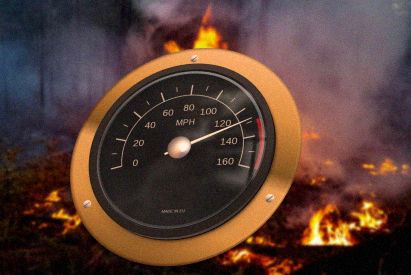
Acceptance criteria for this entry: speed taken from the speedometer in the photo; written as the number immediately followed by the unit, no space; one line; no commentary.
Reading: 130mph
